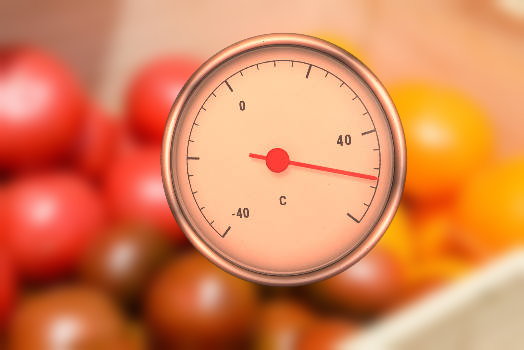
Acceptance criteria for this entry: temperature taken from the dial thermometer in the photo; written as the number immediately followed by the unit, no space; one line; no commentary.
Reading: 50°C
